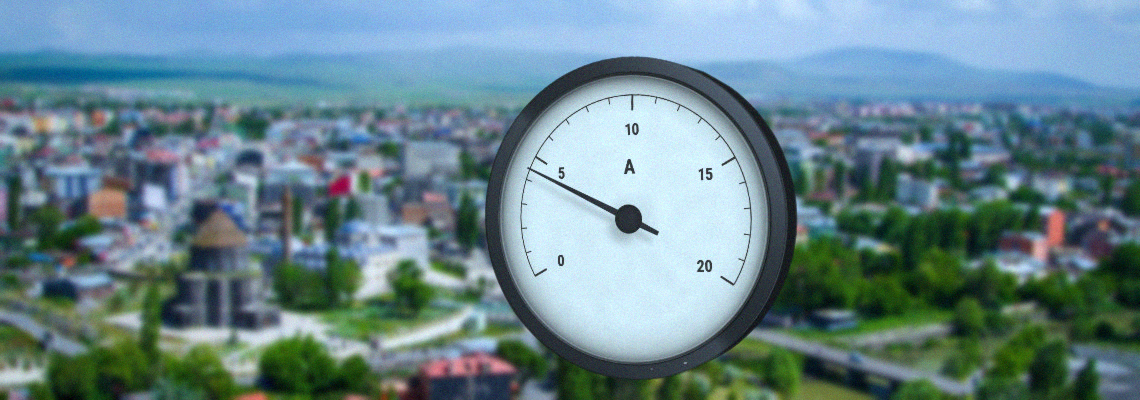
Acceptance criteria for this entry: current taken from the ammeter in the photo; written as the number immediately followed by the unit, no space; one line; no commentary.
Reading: 4.5A
